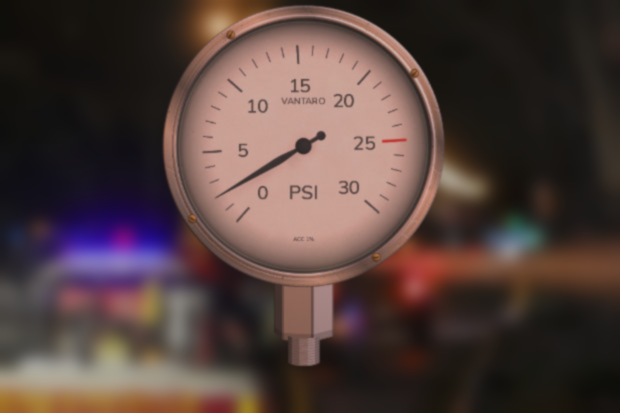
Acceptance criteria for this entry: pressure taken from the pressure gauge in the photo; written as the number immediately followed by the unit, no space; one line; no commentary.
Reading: 2psi
